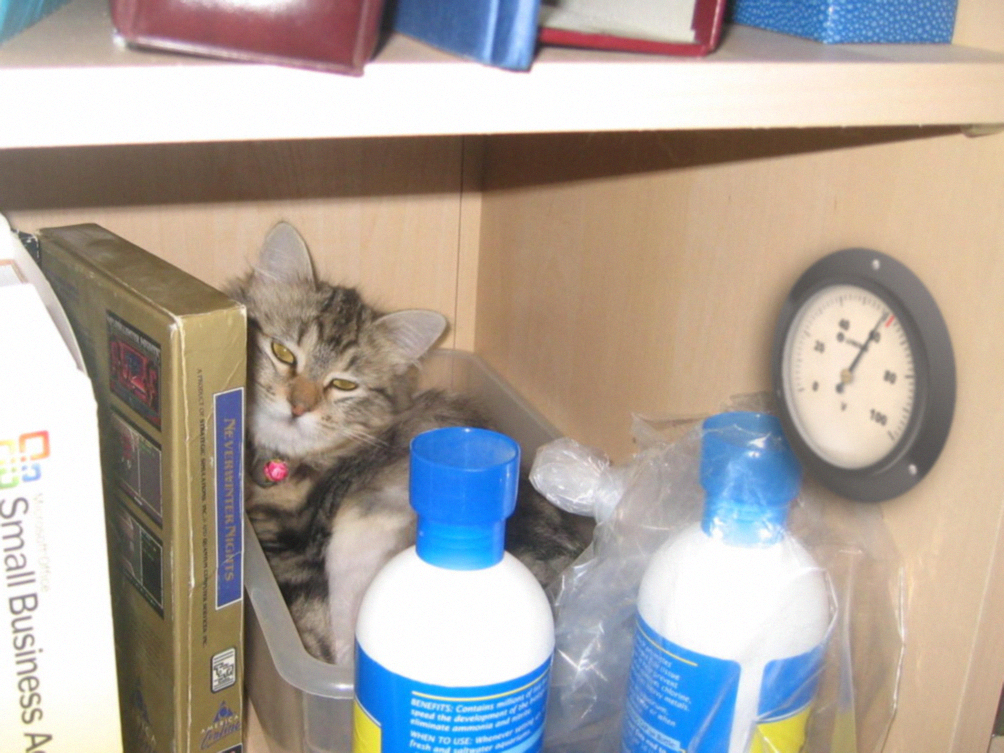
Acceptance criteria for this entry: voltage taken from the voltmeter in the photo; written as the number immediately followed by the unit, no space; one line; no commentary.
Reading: 60V
